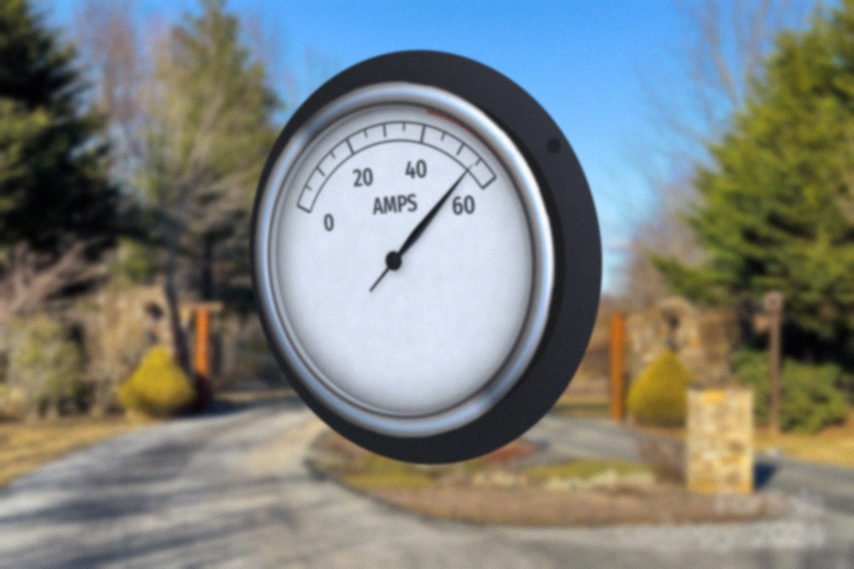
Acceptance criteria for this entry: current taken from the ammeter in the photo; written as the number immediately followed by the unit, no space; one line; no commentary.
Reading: 55A
